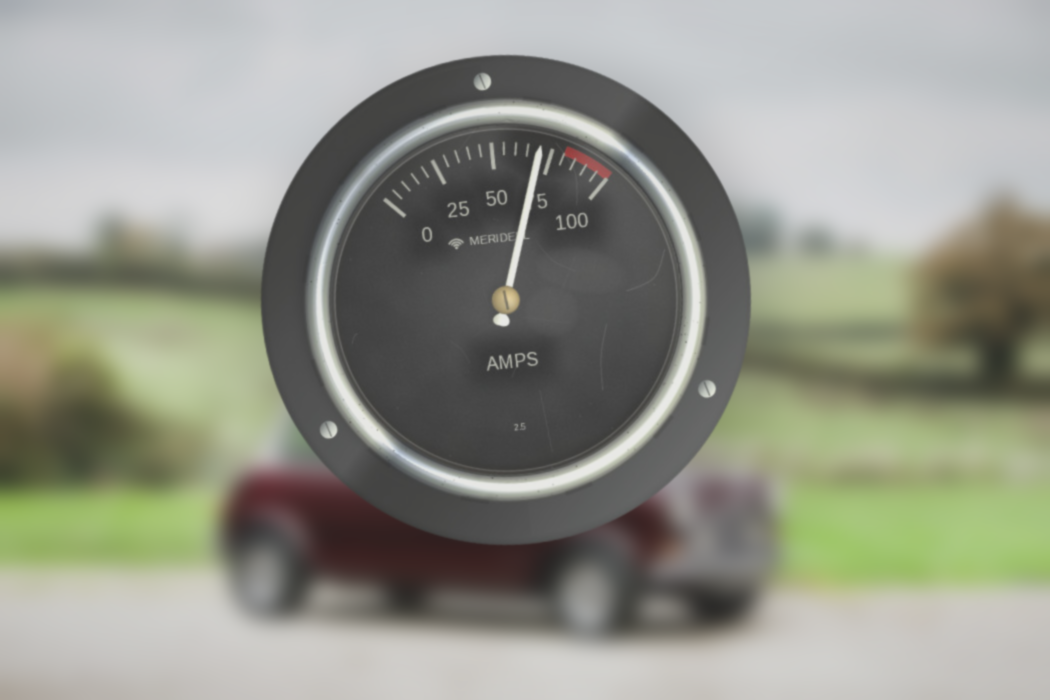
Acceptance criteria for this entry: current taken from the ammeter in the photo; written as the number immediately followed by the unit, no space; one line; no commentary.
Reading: 70A
